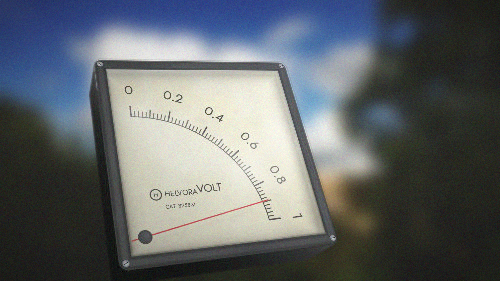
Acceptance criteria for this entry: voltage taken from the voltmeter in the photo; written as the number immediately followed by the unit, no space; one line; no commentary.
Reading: 0.9V
